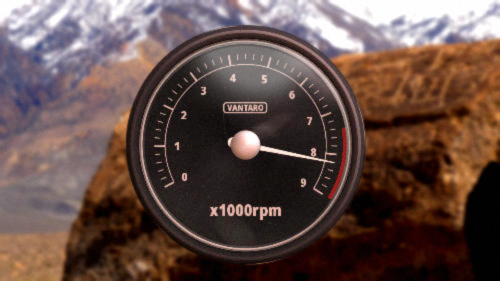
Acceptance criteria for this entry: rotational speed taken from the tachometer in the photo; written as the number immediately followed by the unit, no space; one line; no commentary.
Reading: 8200rpm
